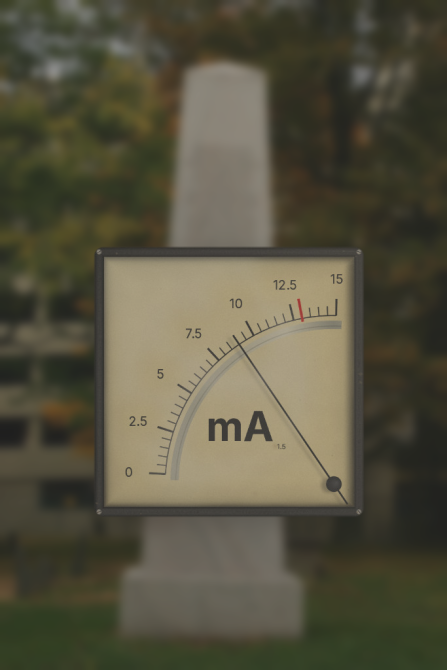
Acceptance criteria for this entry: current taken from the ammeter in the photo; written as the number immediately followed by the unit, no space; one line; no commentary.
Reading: 9mA
